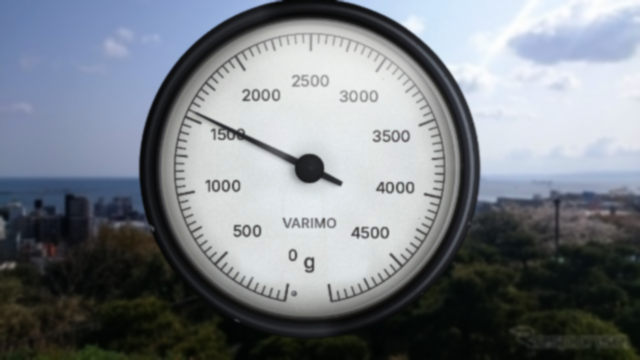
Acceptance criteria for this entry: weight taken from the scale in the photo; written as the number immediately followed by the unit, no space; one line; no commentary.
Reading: 1550g
